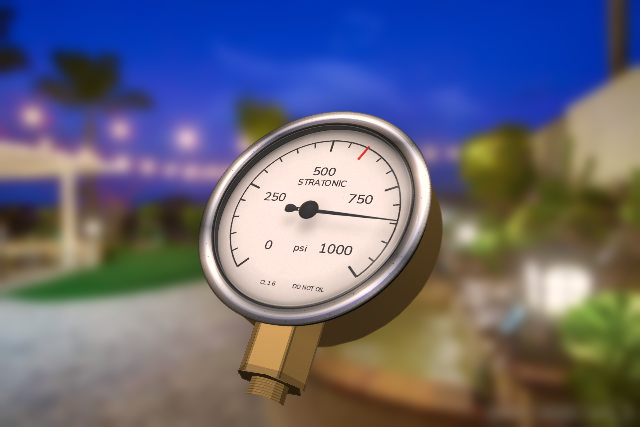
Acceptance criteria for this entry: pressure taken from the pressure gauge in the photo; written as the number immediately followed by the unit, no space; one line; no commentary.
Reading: 850psi
